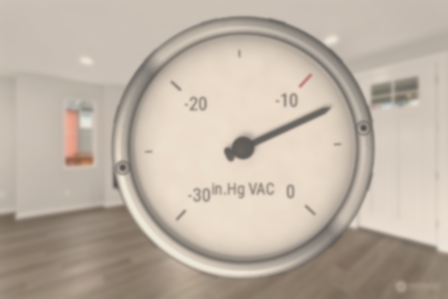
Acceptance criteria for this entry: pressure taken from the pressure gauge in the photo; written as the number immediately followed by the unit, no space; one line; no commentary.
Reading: -7.5inHg
